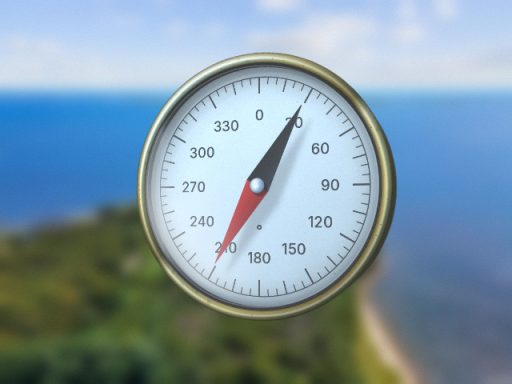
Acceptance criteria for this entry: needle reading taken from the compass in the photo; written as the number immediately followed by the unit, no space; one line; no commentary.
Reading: 210°
